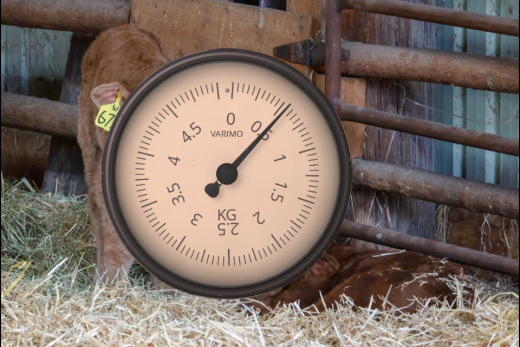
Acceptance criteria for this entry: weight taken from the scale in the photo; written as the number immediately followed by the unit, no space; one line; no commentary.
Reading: 0.55kg
